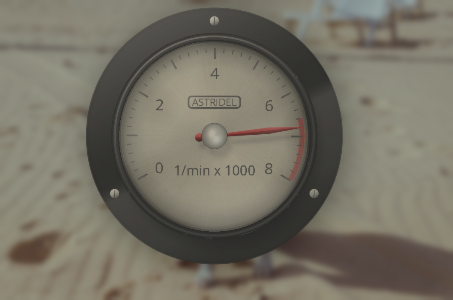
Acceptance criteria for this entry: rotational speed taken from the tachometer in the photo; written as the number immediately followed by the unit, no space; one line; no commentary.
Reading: 6800rpm
